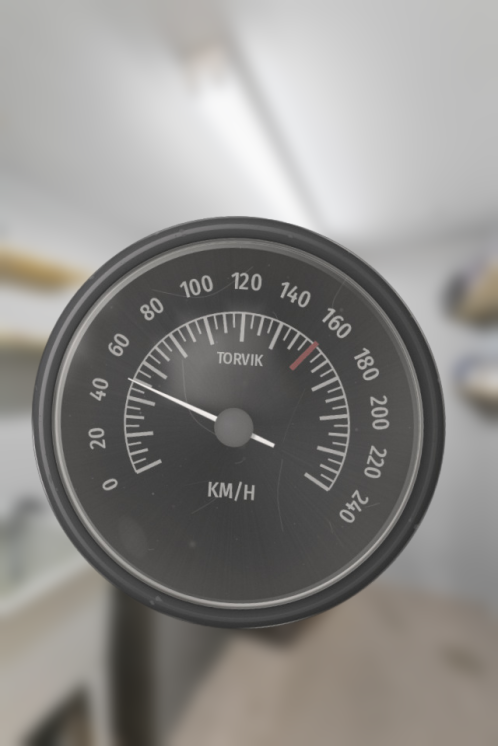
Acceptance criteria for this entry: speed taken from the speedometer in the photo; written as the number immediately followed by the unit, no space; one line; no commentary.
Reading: 50km/h
